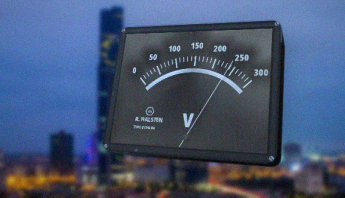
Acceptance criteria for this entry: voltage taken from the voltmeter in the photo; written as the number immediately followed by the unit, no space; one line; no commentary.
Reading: 240V
